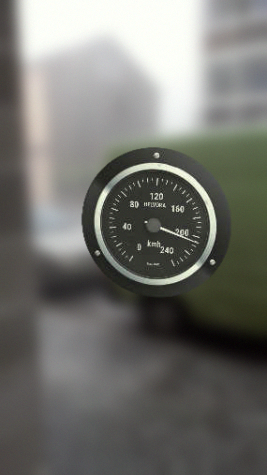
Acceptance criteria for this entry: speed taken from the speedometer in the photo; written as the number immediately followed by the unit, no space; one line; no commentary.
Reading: 205km/h
